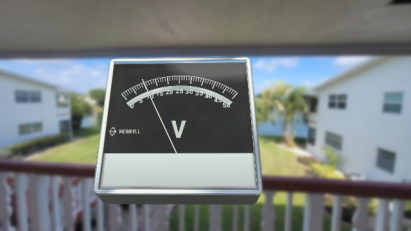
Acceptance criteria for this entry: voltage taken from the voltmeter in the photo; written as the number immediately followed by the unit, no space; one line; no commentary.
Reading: 10V
